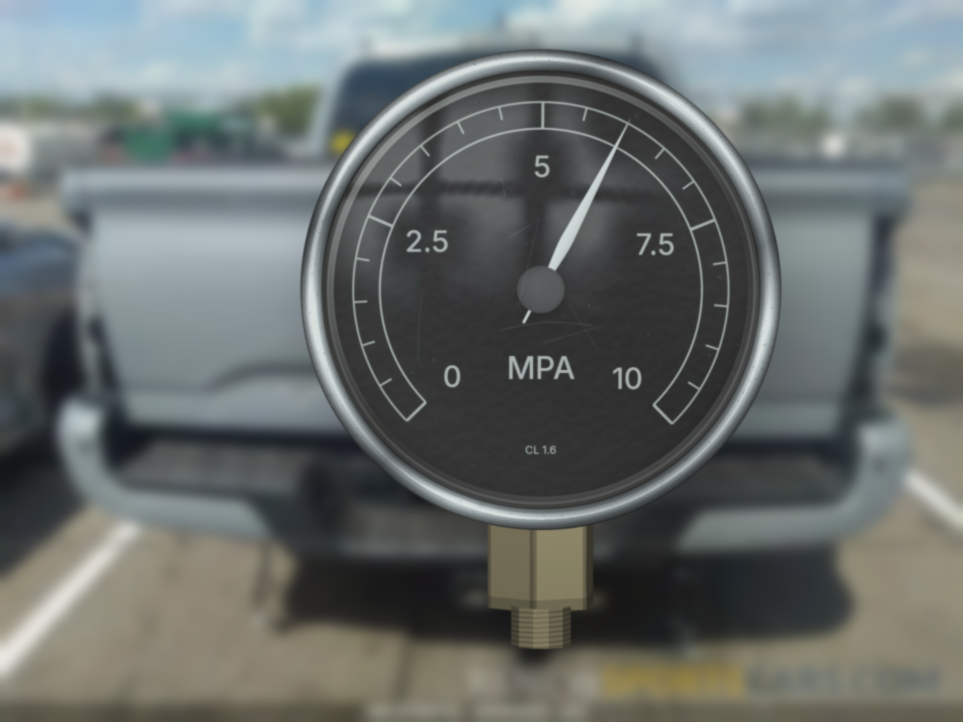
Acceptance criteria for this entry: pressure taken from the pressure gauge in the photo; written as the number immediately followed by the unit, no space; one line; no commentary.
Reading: 6MPa
